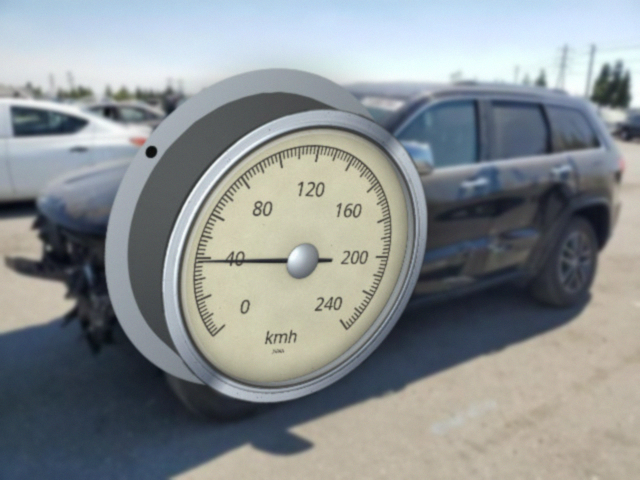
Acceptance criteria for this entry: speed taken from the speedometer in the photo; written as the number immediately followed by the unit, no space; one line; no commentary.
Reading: 40km/h
